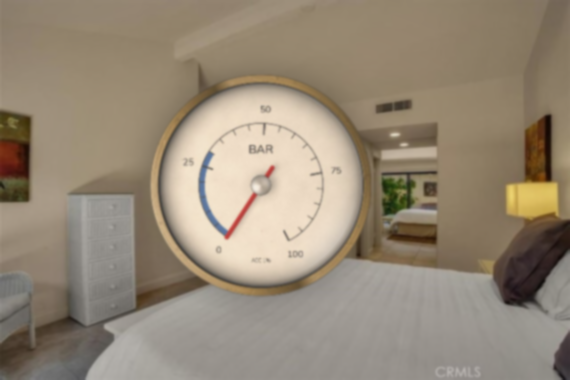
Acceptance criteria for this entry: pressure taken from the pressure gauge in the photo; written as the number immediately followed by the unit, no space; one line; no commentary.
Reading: 0bar
